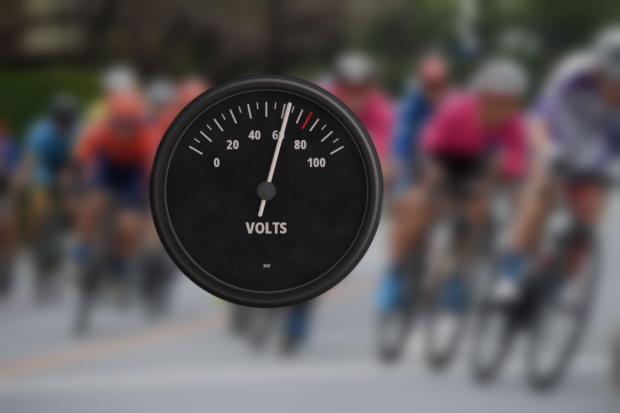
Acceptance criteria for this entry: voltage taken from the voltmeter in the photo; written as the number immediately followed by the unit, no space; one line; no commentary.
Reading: 62.5V
